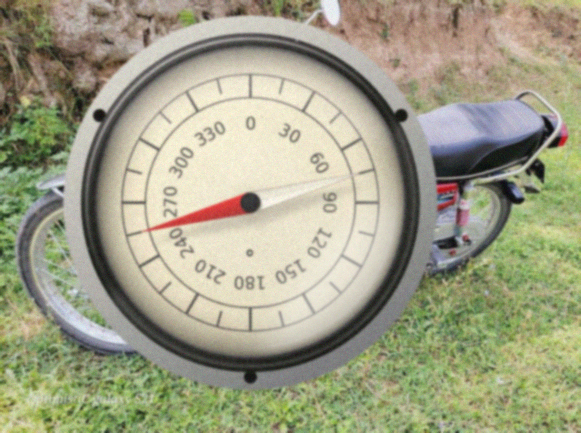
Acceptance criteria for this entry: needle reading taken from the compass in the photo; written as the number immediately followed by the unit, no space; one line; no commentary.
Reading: 255°
